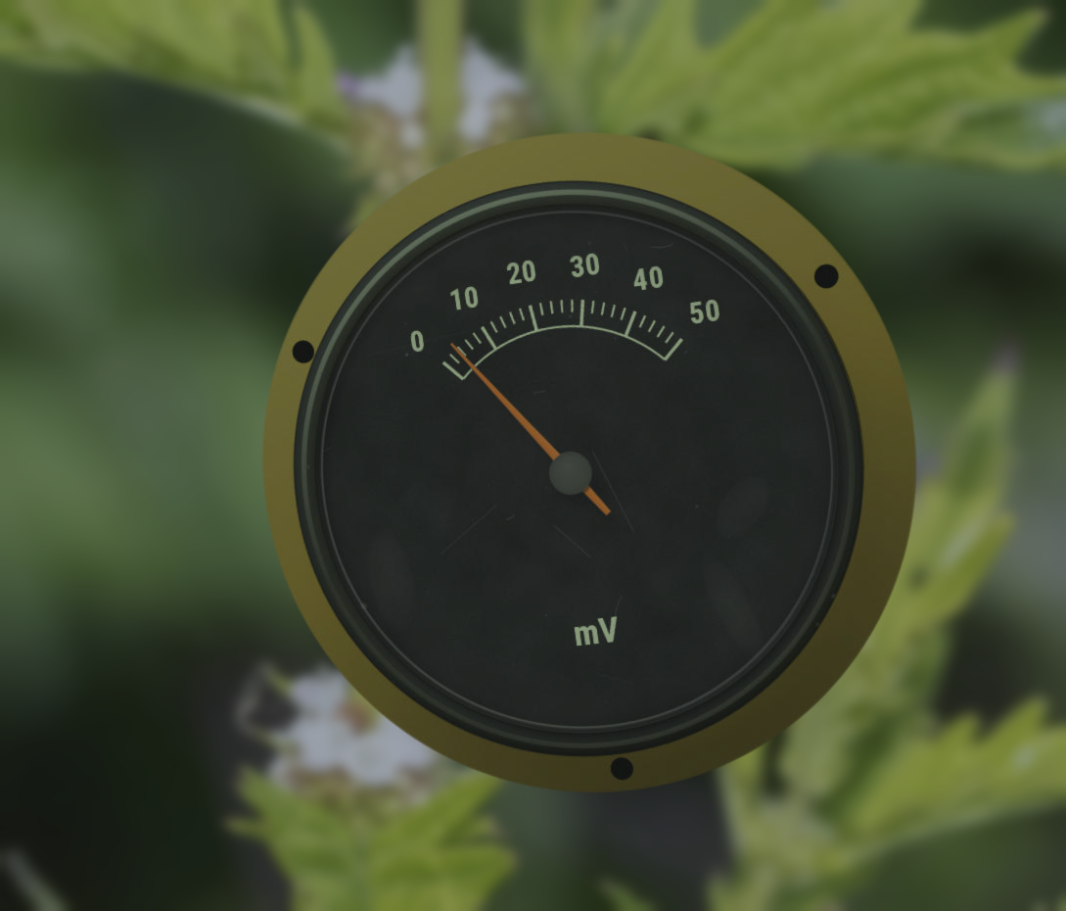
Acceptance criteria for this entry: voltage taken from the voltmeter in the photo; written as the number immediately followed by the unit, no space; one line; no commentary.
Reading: 4mV
